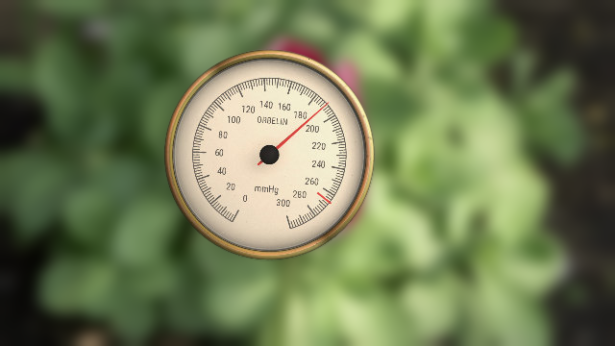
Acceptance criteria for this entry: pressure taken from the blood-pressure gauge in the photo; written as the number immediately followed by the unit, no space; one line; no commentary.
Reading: 190mmHg
